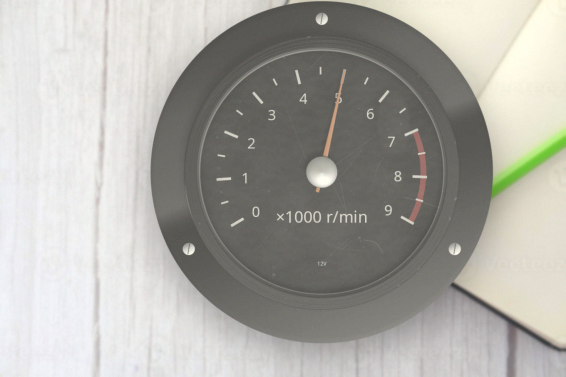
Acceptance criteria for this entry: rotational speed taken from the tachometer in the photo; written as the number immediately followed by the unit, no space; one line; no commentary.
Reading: 5000rpm
